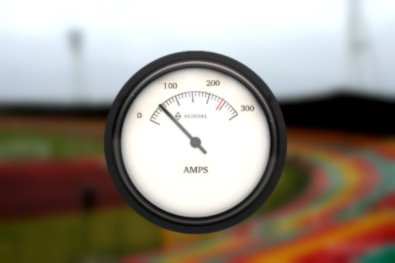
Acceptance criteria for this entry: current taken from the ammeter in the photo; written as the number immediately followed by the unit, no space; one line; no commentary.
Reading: 50A
